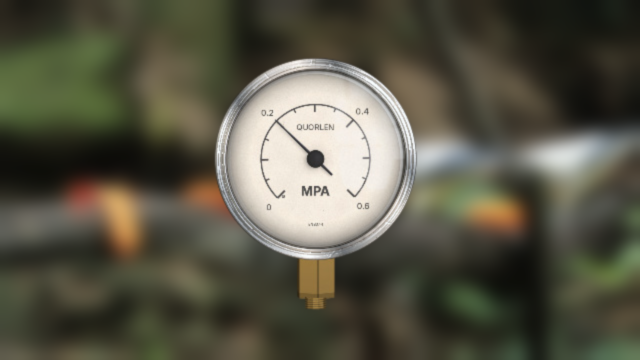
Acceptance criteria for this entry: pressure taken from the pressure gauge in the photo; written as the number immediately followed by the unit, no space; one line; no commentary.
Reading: 0.2MPa
